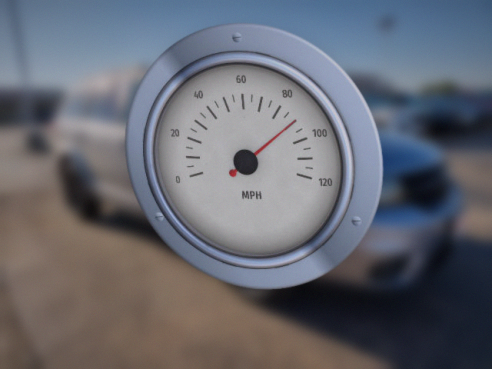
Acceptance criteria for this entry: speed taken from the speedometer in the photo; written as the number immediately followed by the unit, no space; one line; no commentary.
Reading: 90mph
